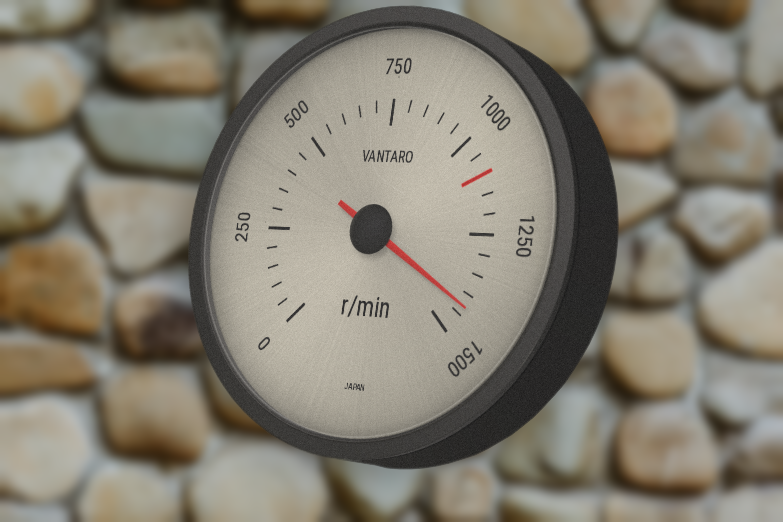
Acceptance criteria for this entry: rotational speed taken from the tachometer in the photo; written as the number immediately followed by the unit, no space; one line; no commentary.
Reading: 1425rpm
